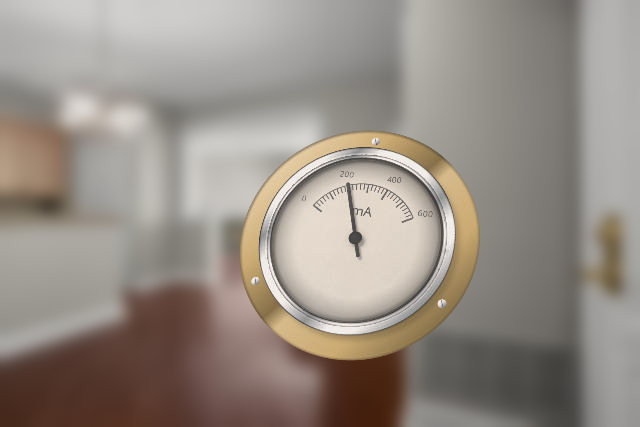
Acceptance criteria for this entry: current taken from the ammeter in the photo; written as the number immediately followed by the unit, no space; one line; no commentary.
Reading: 200mA
